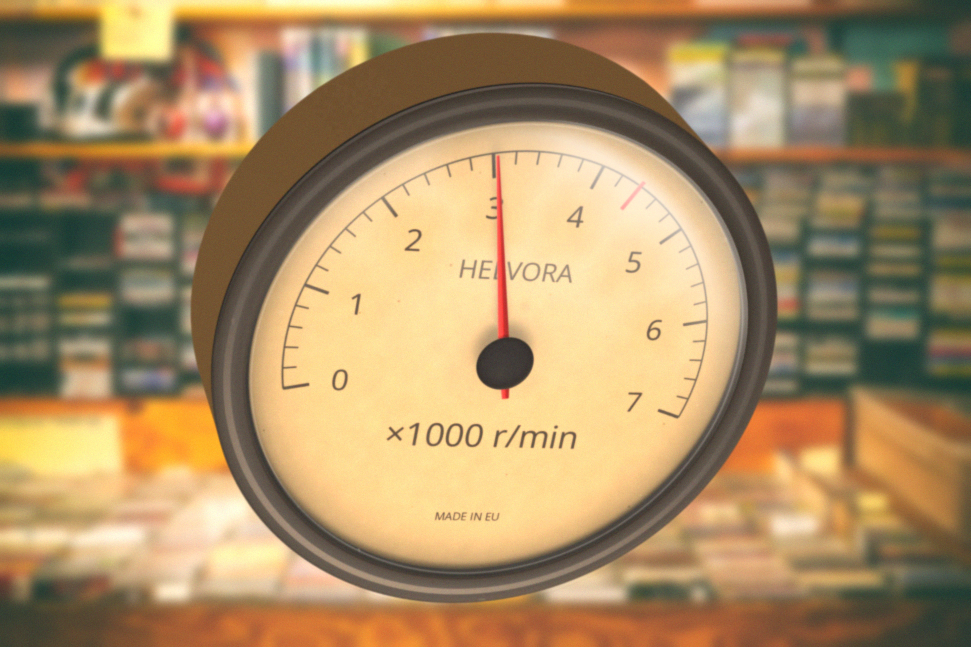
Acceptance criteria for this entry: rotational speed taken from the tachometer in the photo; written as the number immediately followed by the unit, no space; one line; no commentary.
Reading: 3000rpm
